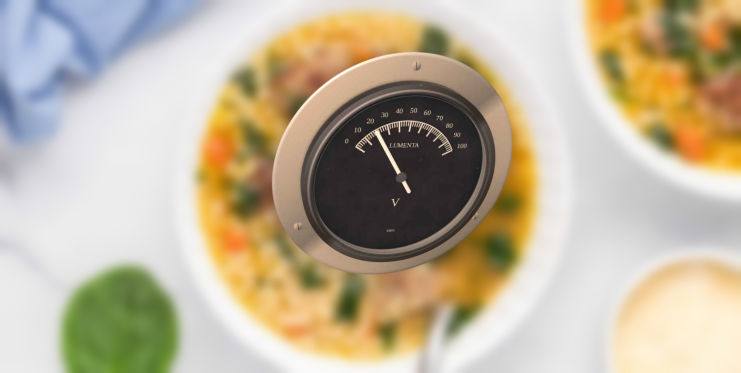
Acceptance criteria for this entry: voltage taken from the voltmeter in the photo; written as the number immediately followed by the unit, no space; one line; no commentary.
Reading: 20V
